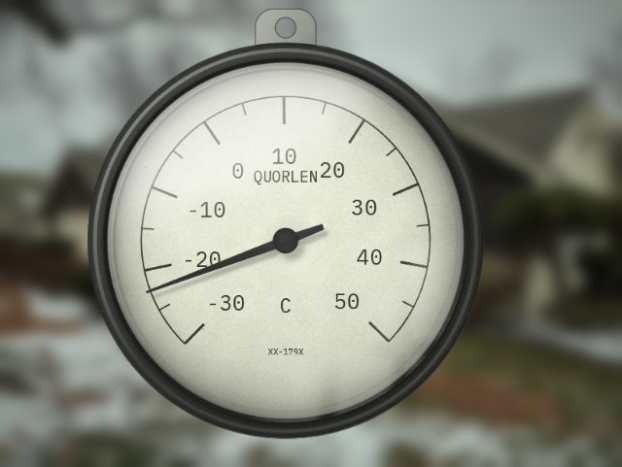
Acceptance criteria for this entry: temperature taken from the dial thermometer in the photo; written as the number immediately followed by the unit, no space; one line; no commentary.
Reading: -22.5°C
